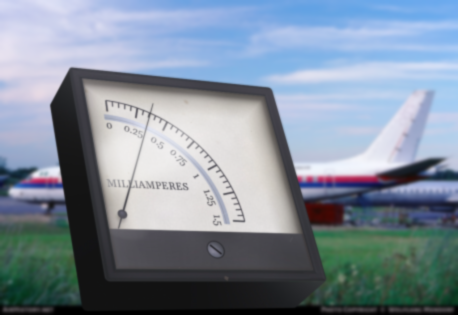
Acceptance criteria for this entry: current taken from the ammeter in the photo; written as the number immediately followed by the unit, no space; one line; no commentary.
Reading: 0.35mA
